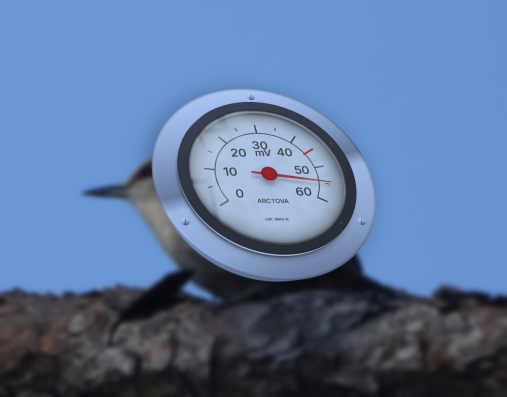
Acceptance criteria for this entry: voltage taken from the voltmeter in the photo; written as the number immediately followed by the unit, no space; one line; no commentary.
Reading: 55mV
